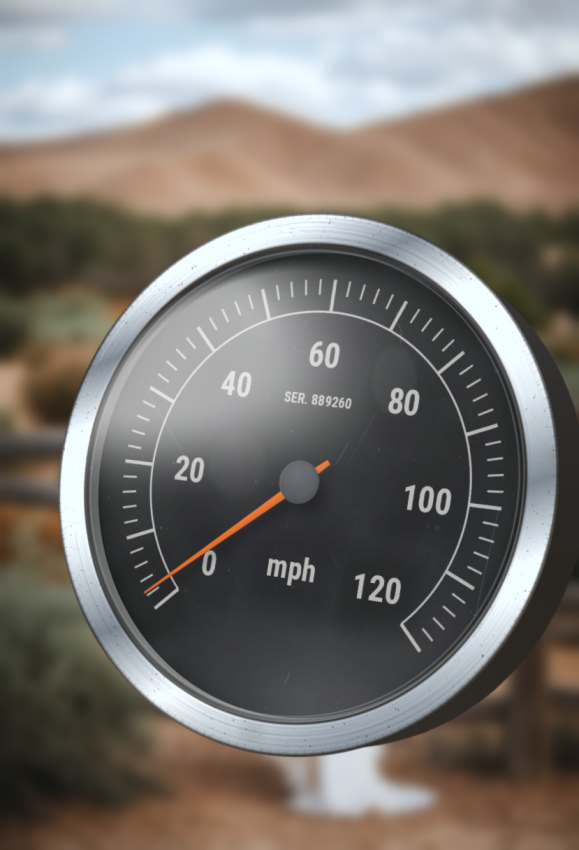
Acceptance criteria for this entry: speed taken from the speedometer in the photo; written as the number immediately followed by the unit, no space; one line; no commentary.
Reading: 2mph
